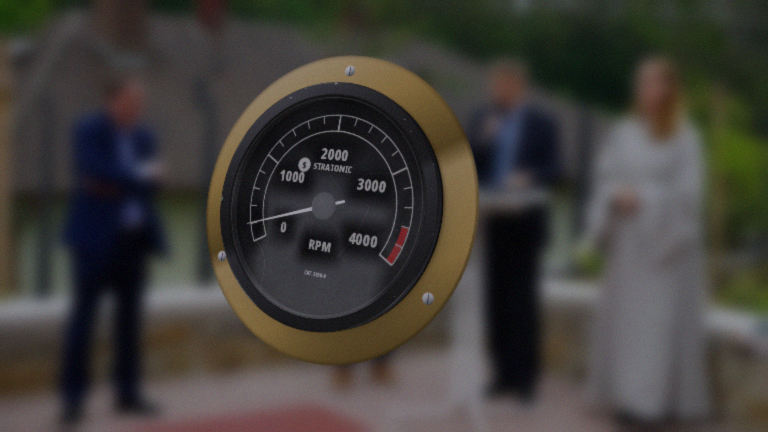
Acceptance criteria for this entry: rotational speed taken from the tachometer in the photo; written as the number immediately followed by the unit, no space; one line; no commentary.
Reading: 200rpm
